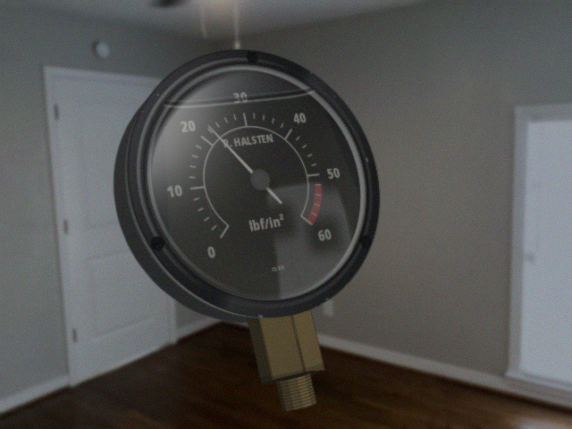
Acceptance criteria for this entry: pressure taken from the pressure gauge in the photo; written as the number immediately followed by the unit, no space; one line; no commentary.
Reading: 22psi
